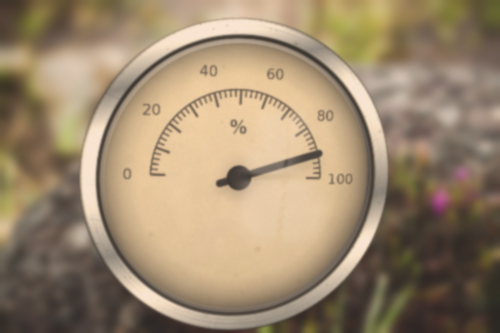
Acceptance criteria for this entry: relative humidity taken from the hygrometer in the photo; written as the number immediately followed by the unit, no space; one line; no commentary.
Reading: 90%
